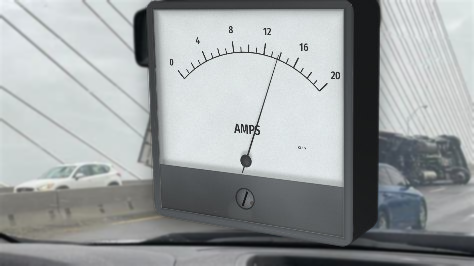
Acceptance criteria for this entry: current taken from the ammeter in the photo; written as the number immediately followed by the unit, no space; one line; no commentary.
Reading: 14A
